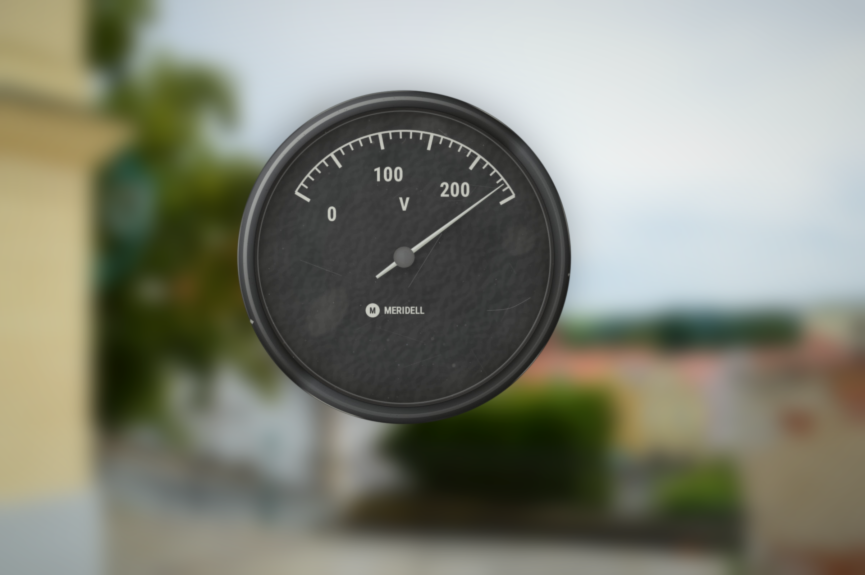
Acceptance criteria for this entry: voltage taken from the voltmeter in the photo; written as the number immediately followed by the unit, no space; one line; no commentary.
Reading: 235V
